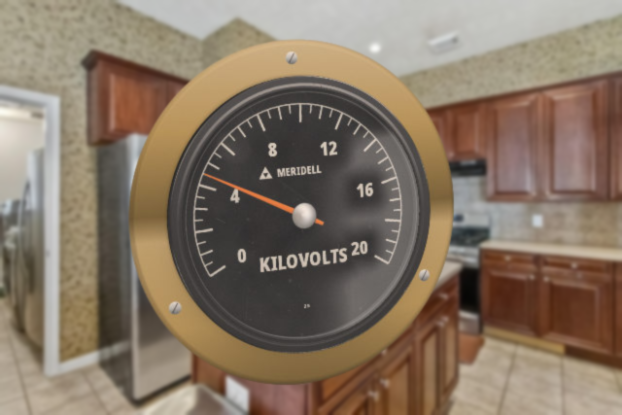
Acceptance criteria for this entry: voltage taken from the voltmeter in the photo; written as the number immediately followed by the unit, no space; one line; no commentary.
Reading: 4.5kV
